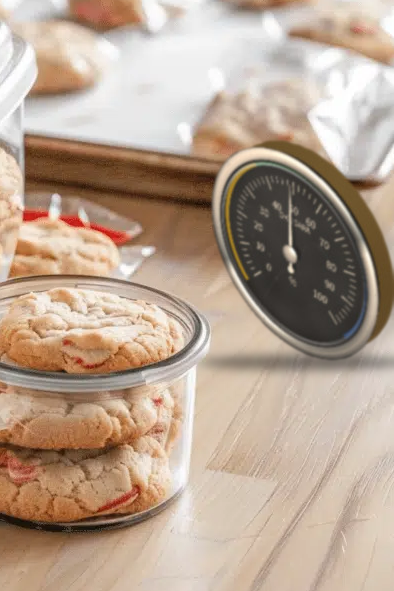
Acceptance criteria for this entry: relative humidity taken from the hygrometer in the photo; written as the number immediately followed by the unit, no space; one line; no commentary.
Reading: 50%
